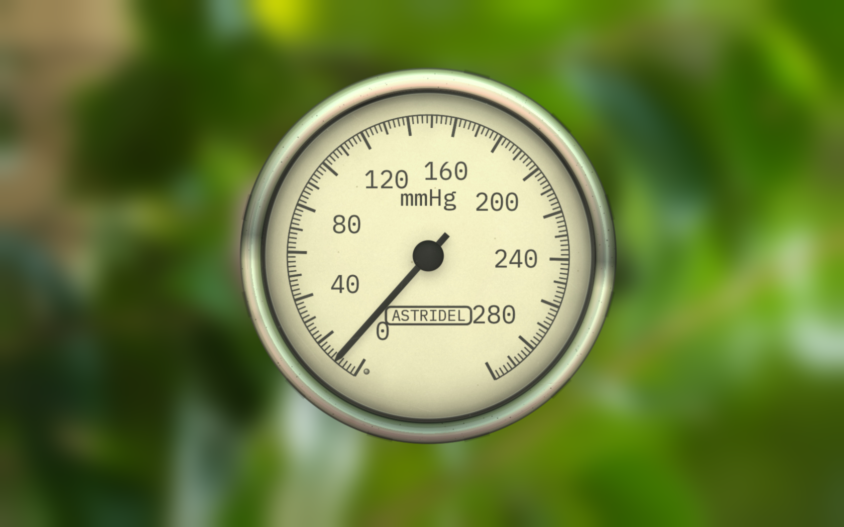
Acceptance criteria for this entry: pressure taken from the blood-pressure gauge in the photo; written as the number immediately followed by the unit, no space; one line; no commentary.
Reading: 10mmHg
